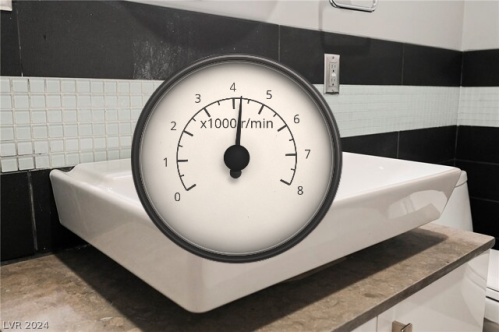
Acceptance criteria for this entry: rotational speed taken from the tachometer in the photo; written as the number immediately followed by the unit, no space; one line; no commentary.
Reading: 4250rpm
